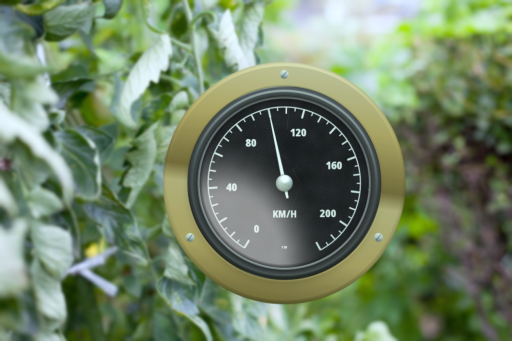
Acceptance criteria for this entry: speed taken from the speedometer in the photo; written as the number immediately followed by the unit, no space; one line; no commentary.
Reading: 100km/h
